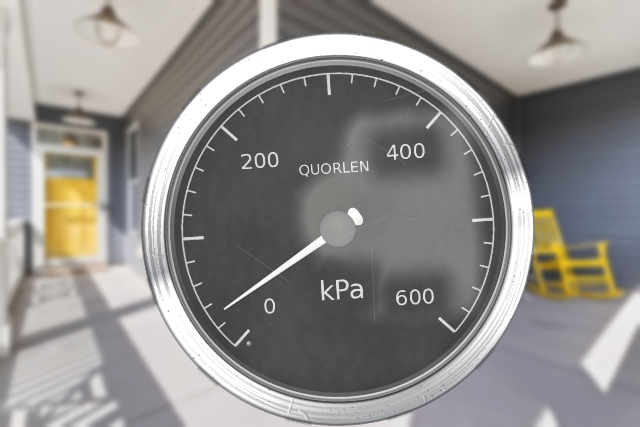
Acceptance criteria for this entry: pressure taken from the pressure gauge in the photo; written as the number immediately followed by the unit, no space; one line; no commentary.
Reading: 30kPa
